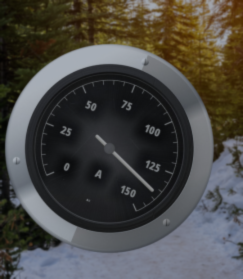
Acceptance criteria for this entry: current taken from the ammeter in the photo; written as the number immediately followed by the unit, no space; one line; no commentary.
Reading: 137.5A
